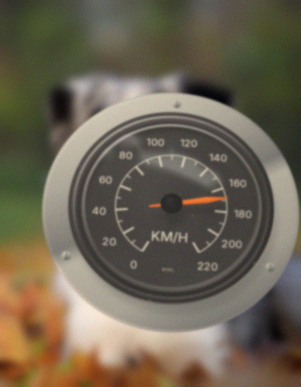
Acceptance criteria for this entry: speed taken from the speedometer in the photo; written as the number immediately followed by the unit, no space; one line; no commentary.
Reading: 170km/h
